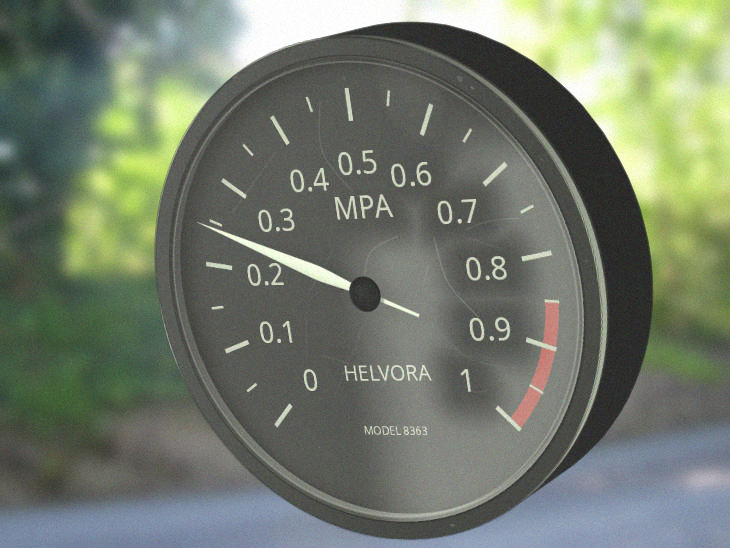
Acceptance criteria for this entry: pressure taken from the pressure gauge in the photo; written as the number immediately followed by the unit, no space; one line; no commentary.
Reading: 0.25MPa
